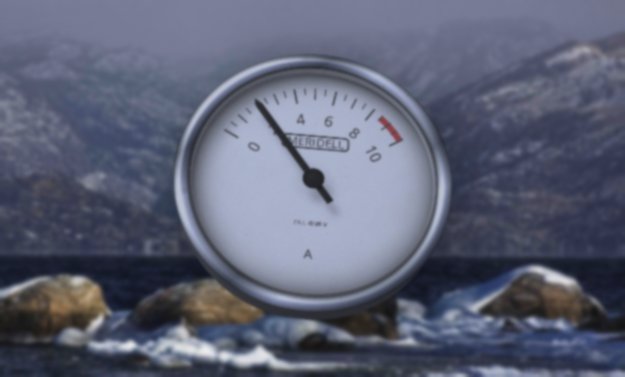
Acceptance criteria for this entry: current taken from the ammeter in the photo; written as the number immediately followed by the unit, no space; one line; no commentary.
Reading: 2A
